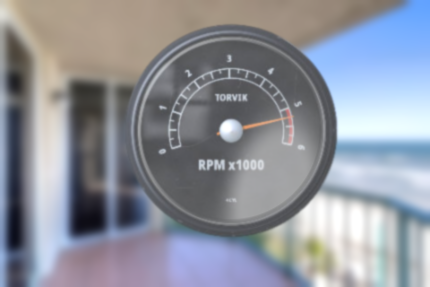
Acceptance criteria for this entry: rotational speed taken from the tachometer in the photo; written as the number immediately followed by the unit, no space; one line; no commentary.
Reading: 5250rpm
